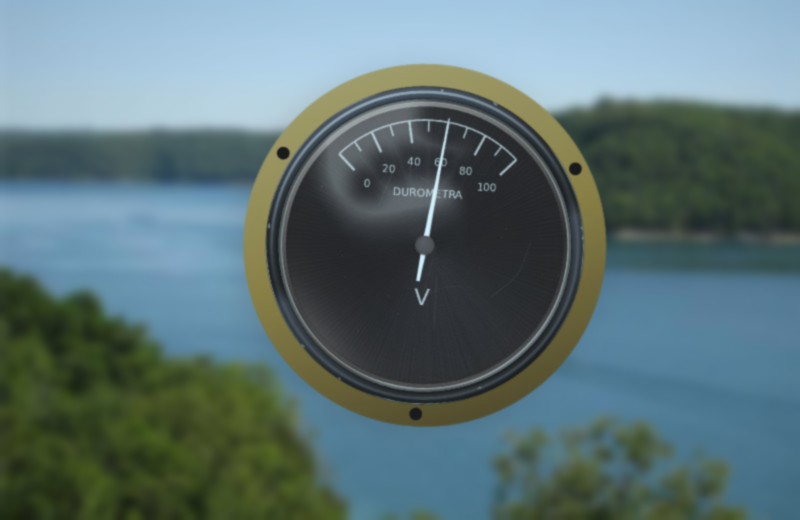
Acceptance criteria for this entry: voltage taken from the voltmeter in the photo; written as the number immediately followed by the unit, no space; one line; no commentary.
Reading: 60V
